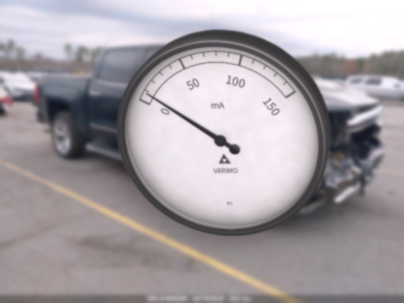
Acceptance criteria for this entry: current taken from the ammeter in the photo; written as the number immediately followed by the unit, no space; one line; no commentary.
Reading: 10mA
